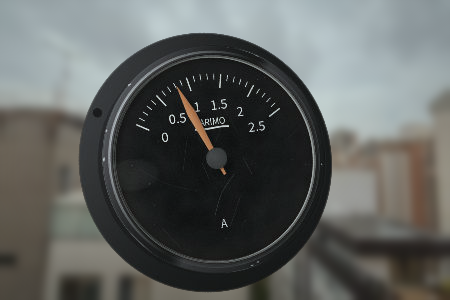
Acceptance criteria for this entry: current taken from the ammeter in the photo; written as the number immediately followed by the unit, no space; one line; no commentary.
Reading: 0.8A
